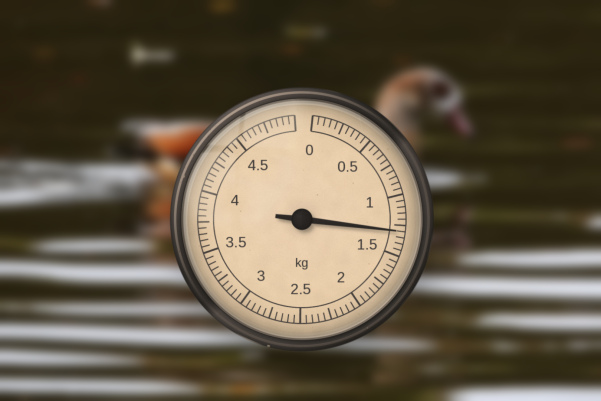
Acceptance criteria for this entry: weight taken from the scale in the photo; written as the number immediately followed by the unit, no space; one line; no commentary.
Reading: 1.3kg
